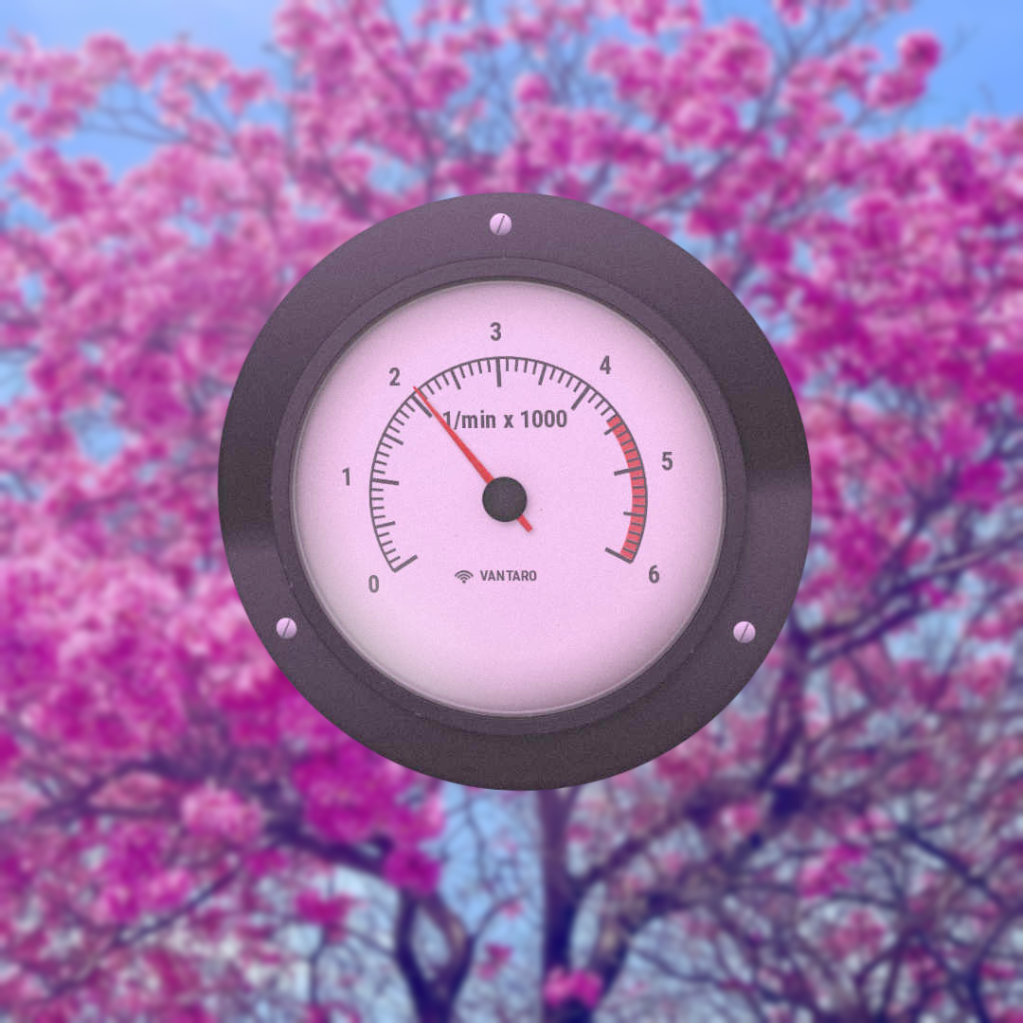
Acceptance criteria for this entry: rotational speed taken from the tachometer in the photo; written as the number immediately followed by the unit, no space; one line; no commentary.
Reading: 2100rpm
